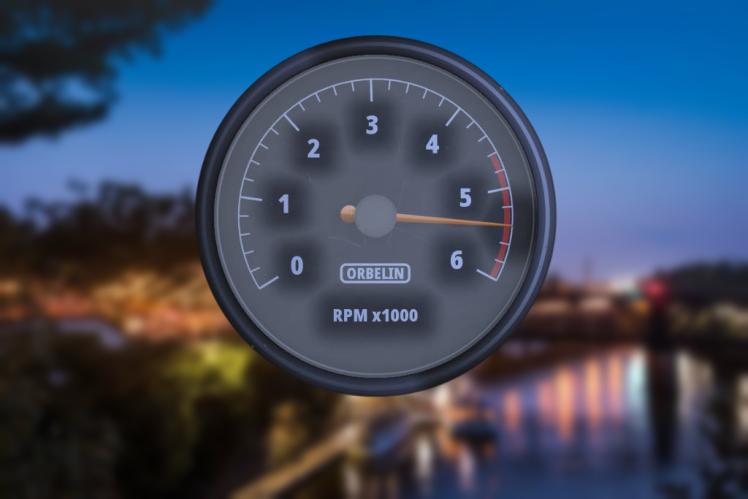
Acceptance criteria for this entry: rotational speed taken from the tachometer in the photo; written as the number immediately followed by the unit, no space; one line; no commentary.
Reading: 5400rpm
